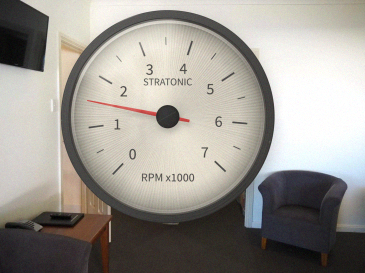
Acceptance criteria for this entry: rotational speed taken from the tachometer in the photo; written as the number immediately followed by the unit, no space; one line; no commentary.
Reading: 1500rpm
